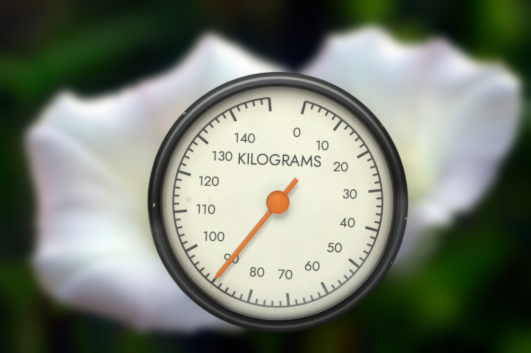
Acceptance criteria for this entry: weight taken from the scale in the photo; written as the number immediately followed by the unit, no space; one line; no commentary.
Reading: 90kg
